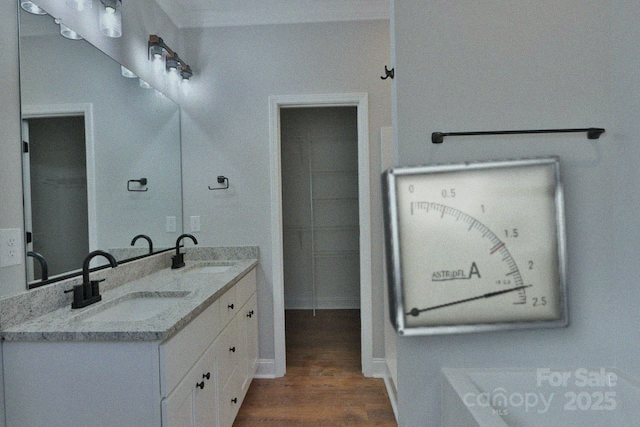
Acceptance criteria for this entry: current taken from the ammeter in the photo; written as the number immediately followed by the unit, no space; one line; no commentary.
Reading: 2.25A
